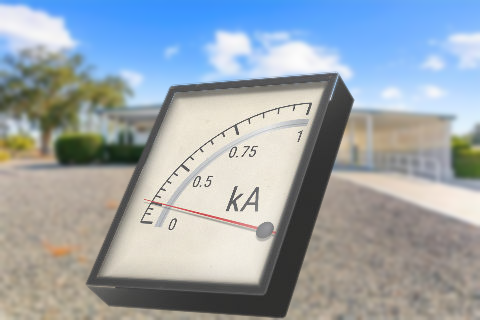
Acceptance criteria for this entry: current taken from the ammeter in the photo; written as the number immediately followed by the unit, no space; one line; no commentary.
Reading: 0.25kA
